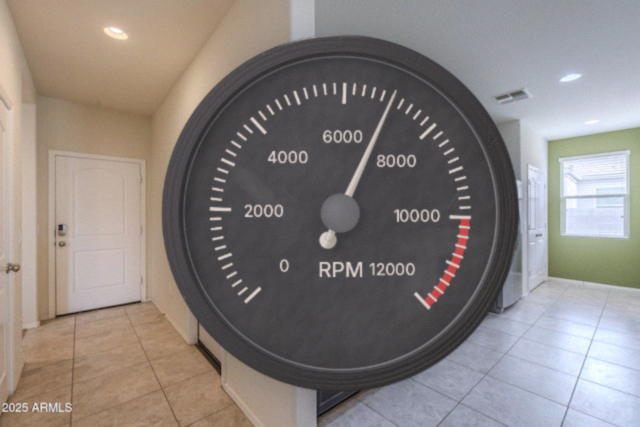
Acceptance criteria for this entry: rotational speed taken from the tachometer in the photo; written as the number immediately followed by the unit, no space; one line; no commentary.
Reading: 7000rpm
